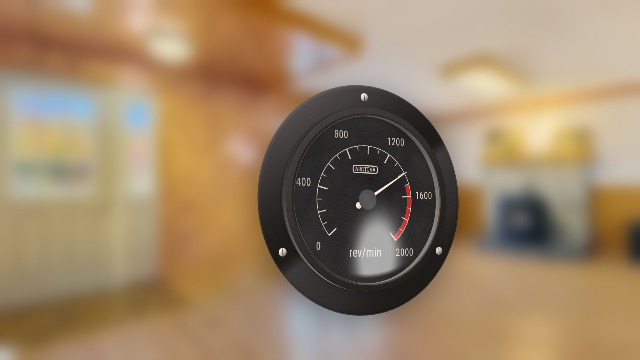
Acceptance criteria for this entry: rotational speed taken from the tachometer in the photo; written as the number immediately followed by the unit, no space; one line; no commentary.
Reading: 1400rpm
